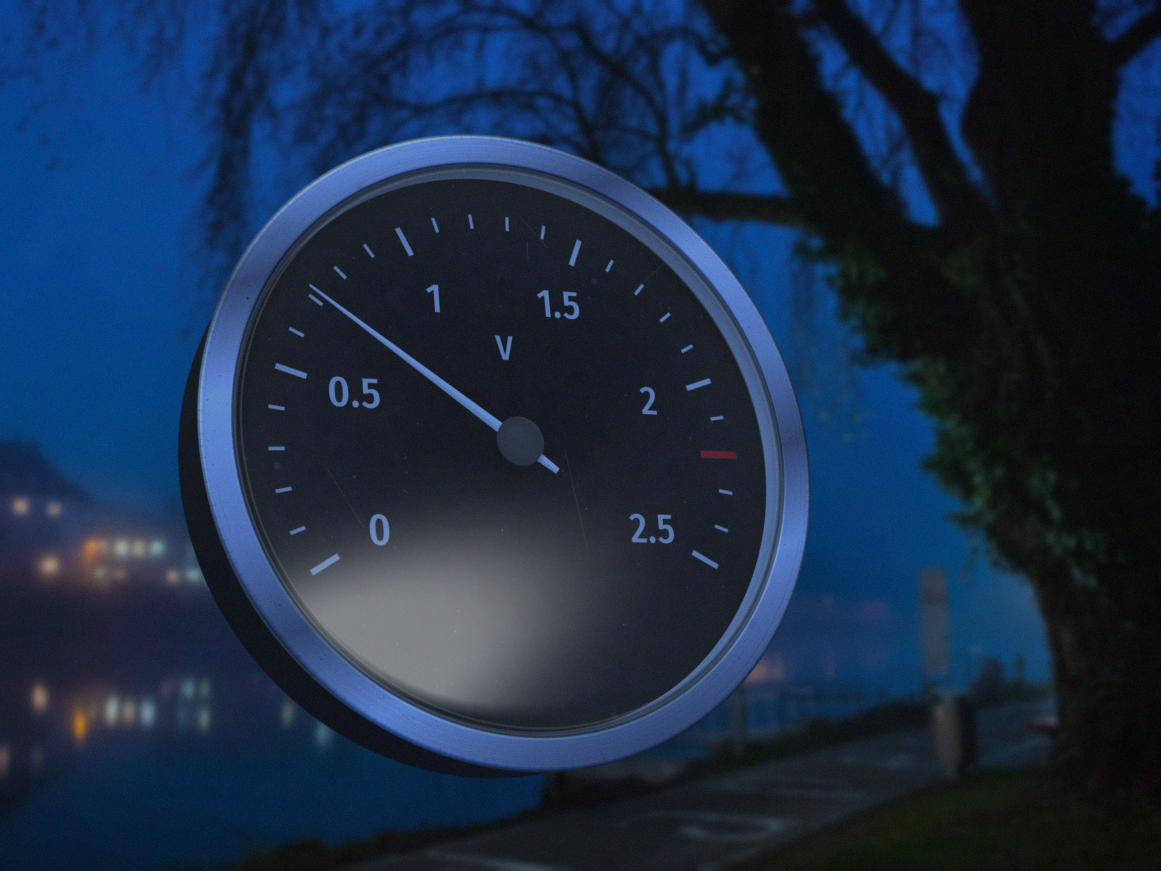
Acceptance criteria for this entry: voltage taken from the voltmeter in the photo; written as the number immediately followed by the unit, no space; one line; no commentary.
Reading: 0.7V
